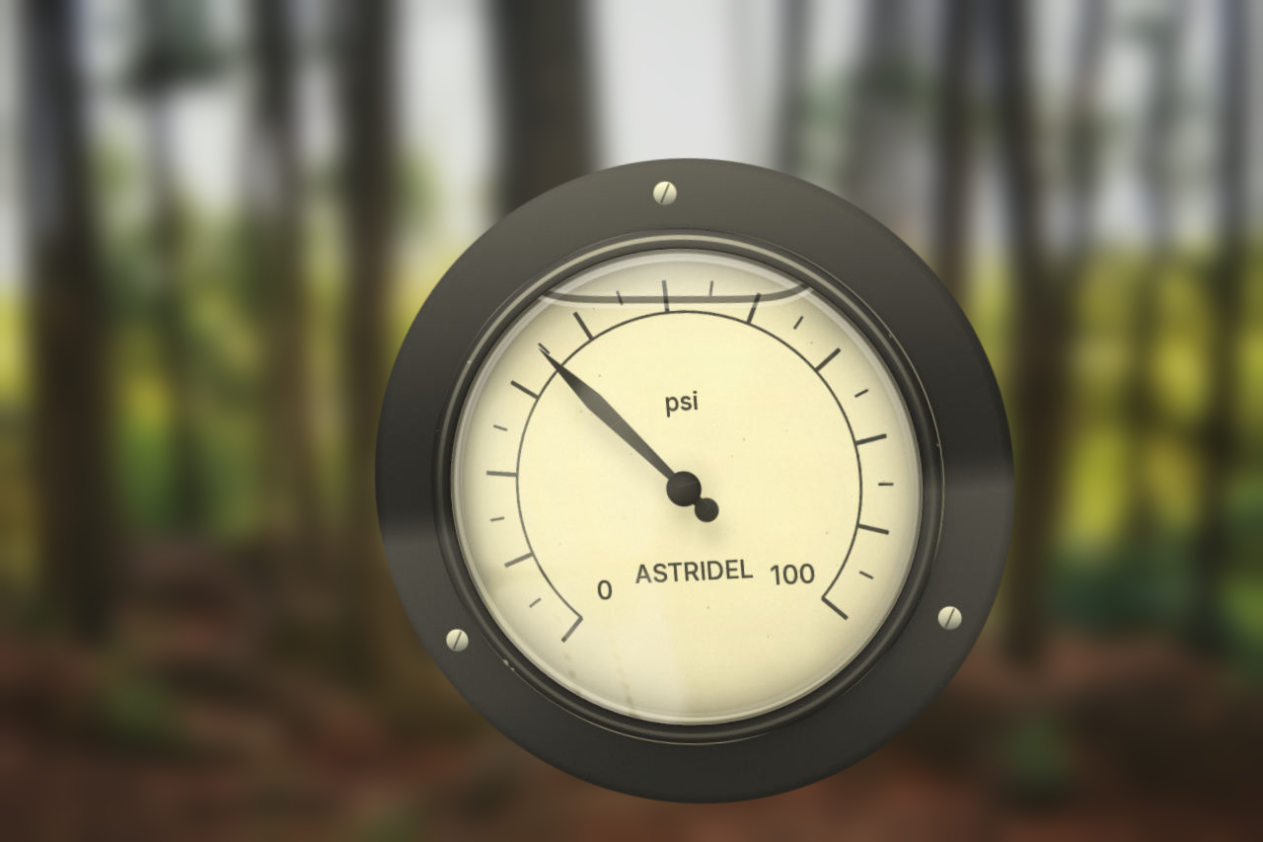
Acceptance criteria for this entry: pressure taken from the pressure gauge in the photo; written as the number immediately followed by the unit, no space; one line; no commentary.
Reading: 35psi
